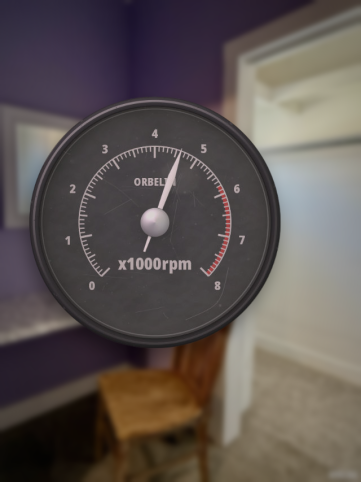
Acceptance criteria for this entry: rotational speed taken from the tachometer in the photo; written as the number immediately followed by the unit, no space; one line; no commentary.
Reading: 4600rpm
